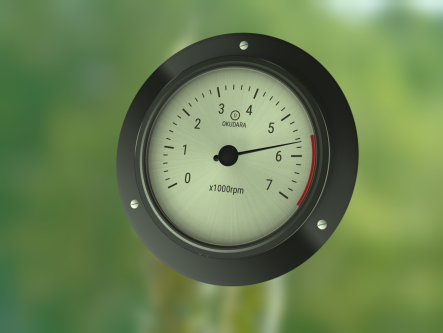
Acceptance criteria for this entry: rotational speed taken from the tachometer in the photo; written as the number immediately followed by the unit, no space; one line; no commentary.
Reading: 5700rpm
